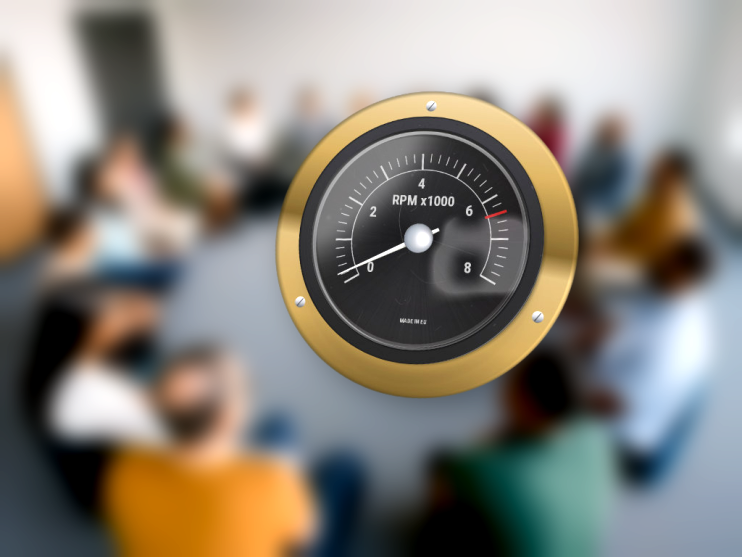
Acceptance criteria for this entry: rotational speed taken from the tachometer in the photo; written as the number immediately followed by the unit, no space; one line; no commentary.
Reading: 200rpm
